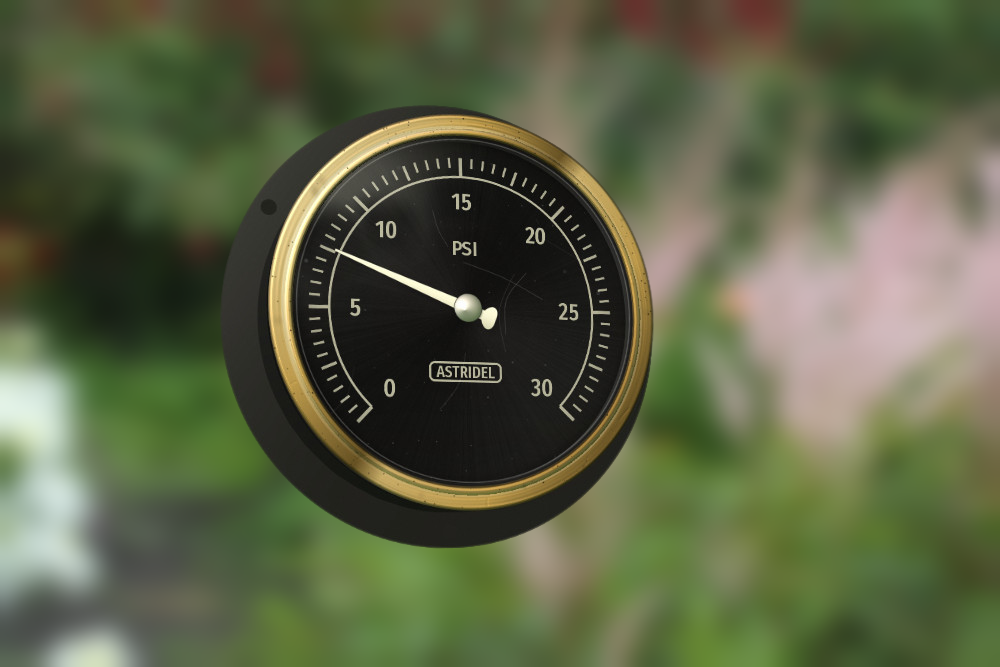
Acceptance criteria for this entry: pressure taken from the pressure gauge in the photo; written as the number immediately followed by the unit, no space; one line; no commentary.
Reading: 7.5psi
